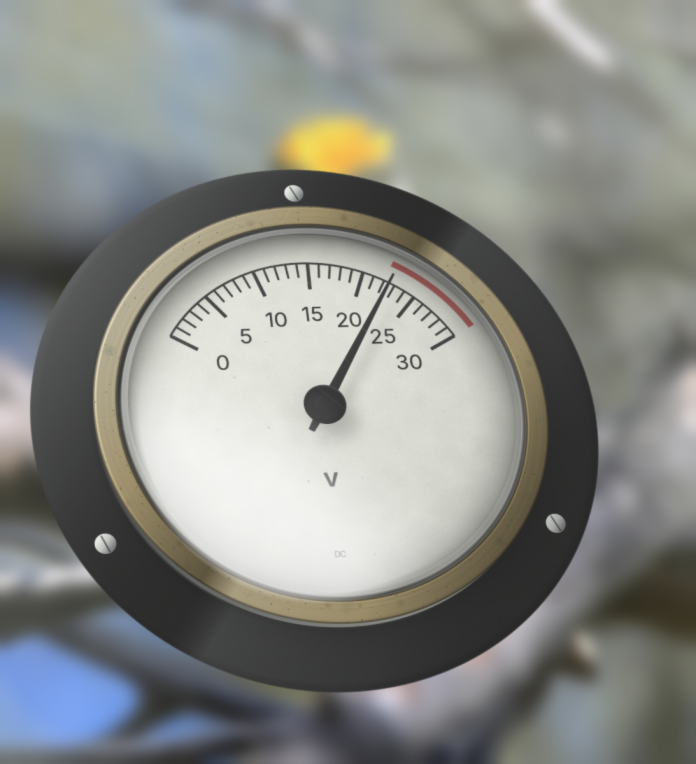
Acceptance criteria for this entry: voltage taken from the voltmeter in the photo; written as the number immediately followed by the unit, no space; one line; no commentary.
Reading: 22.5V
